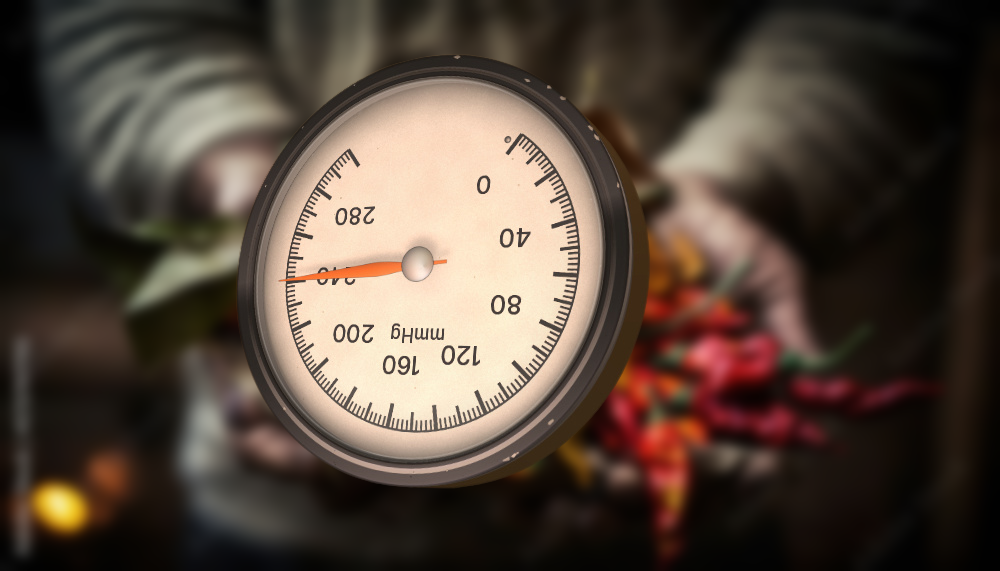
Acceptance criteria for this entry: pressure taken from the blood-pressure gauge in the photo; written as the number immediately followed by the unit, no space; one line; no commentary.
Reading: 240mmHg
